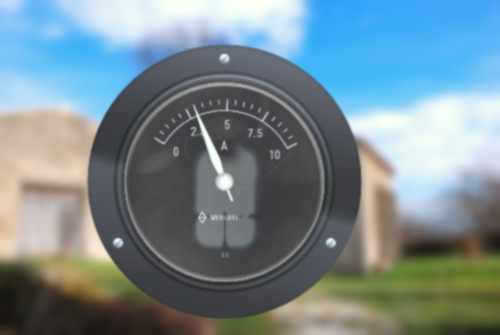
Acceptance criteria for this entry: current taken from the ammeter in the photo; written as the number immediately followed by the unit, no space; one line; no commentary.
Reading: 3A
